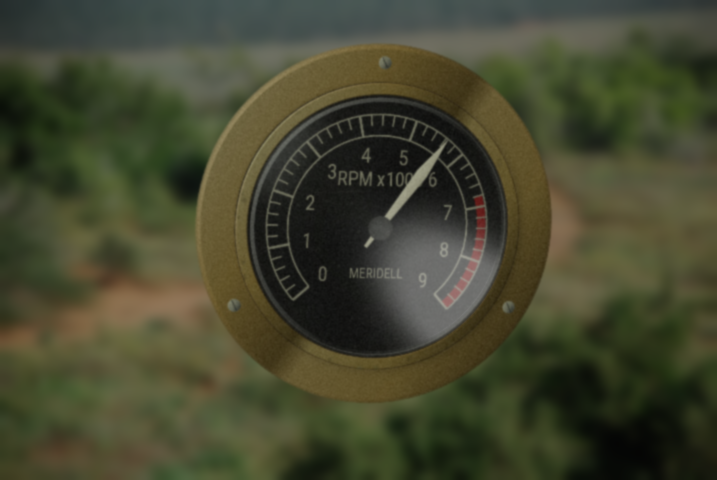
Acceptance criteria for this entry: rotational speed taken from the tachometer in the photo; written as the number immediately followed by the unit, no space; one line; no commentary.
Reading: 5600rpm
